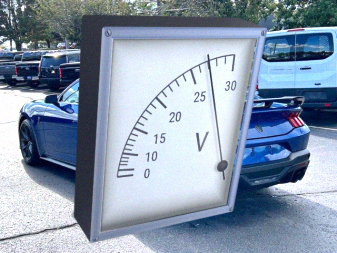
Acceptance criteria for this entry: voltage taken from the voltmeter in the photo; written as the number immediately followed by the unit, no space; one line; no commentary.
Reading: 27V
